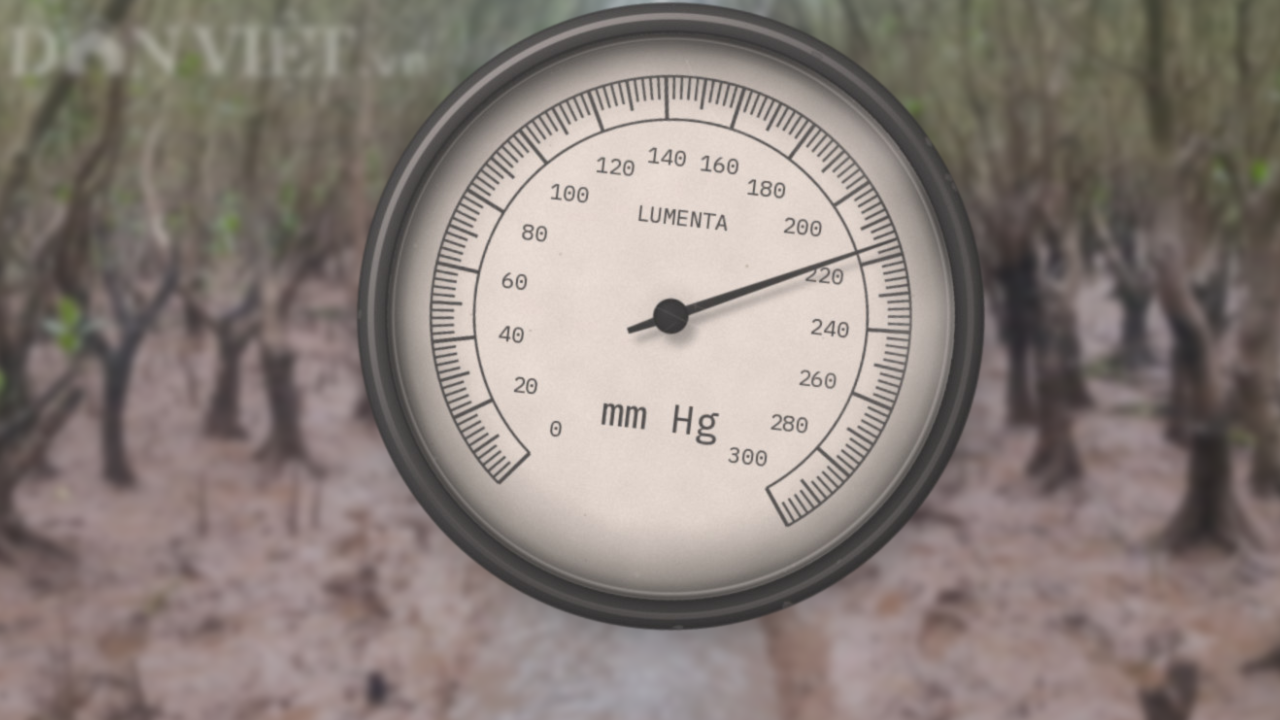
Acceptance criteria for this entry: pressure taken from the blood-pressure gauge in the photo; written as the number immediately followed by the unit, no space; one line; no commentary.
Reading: 216mmHg
